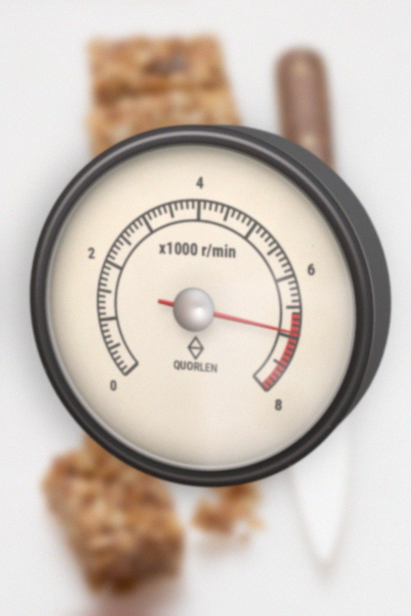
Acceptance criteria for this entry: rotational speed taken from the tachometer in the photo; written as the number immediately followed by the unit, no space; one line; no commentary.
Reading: 6900rpm
